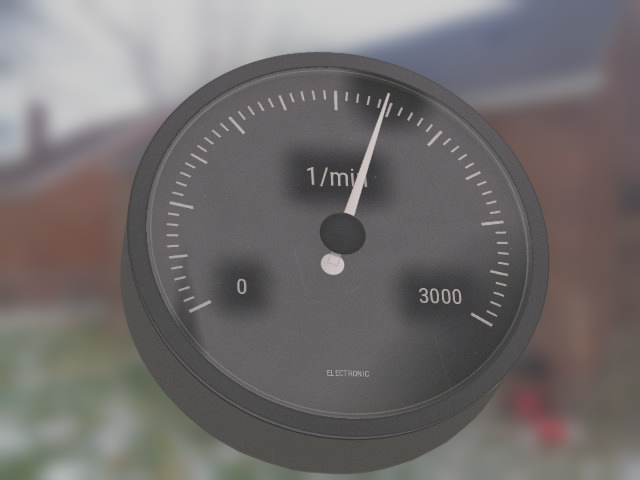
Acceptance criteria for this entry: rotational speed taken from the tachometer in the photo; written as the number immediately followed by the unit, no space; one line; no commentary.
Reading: 1725rpm
